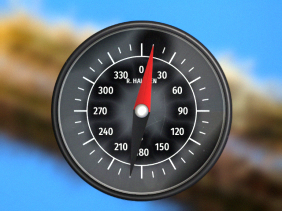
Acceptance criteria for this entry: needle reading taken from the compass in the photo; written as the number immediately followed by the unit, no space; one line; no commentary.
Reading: 10°
